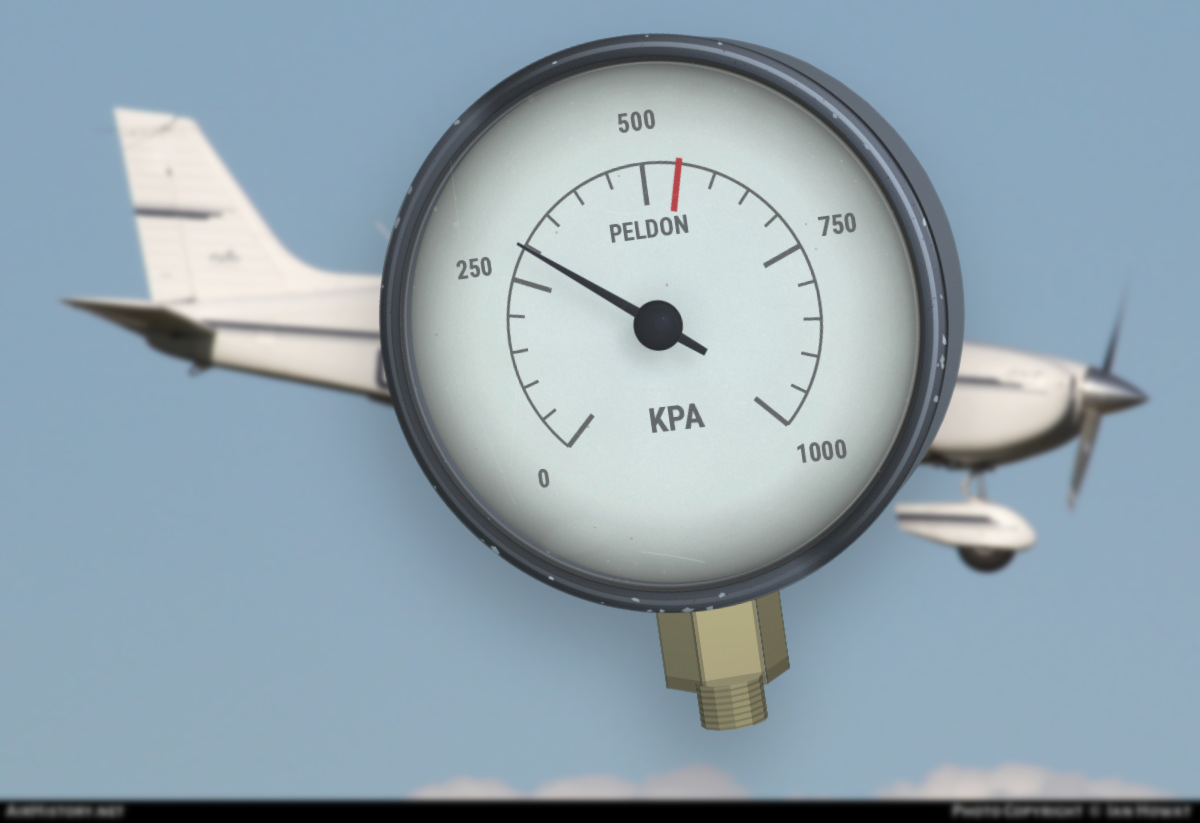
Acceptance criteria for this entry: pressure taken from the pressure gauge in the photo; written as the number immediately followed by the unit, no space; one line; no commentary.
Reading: 300kPa
